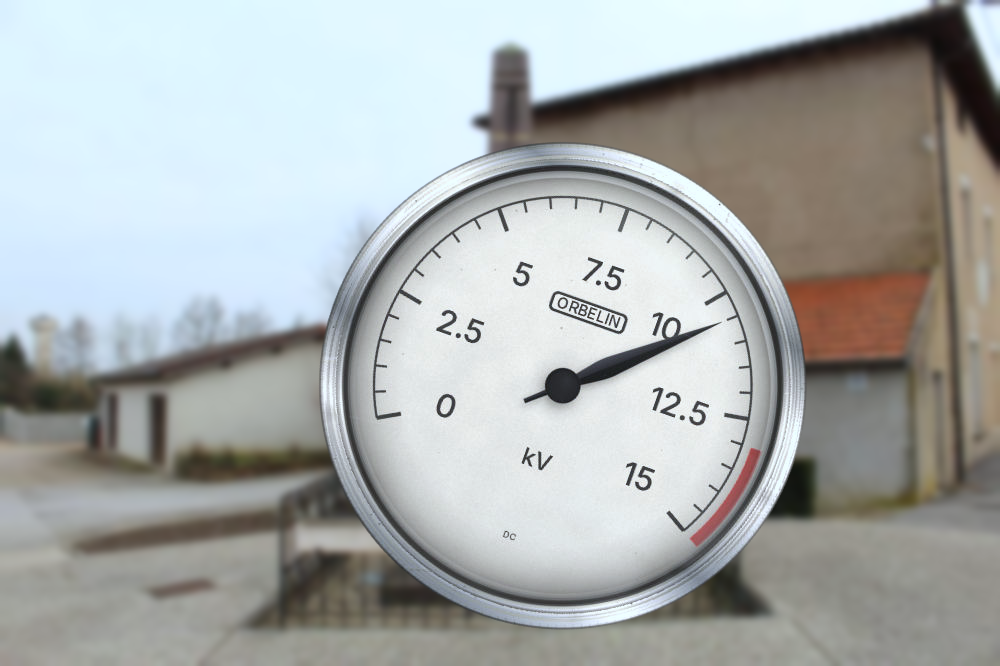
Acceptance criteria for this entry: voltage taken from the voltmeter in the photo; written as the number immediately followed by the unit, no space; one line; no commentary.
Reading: 10.5kV
